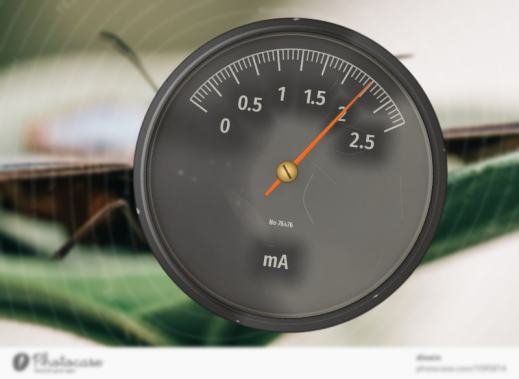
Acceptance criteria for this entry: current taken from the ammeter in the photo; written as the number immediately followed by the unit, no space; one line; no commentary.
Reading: 2mA
